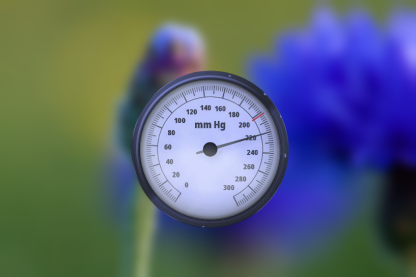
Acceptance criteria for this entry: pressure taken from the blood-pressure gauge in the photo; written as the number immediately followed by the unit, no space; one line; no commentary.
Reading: 220mmHg
